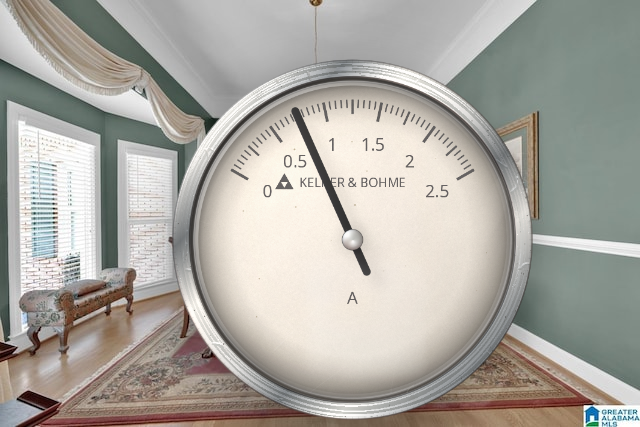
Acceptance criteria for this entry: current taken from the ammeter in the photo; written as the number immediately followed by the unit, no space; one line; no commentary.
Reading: 0.75A
